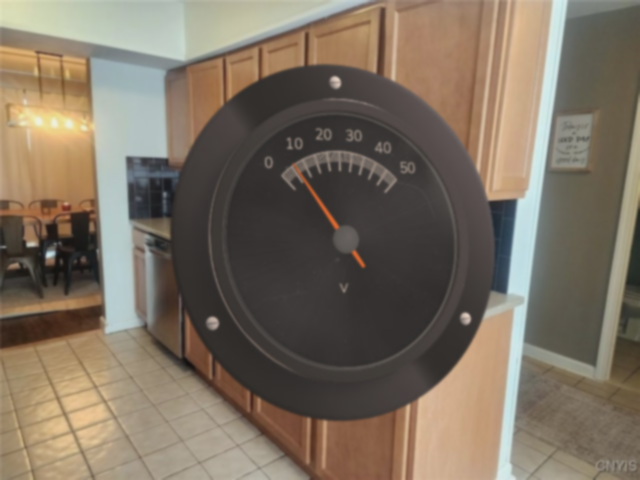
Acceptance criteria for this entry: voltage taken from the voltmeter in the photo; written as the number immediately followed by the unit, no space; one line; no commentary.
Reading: 5V
